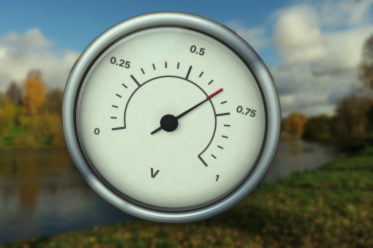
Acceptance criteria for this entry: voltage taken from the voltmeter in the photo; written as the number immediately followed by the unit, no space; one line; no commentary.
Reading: 0.65V
